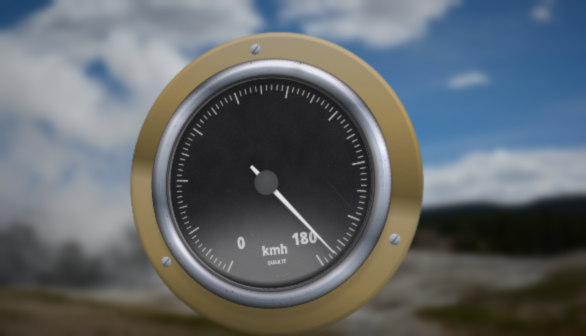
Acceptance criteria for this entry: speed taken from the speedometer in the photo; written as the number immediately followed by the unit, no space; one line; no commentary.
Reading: 174km/h
